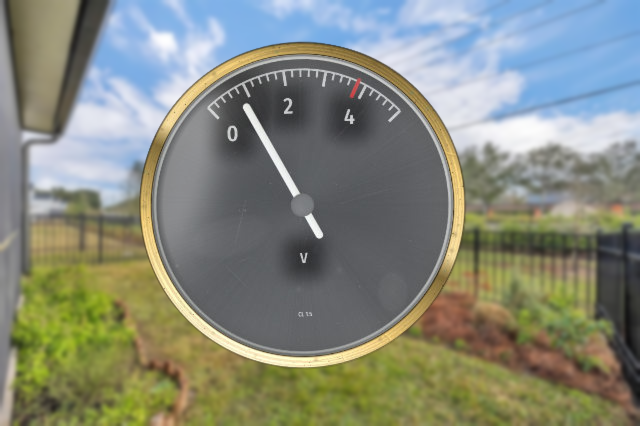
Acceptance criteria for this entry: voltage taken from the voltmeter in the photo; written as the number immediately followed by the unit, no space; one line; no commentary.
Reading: 0.8V
